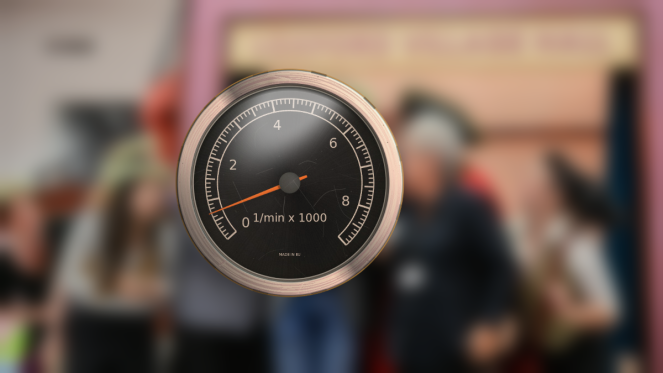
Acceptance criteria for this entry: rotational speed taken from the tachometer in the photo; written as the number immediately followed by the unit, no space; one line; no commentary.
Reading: 700rpm
